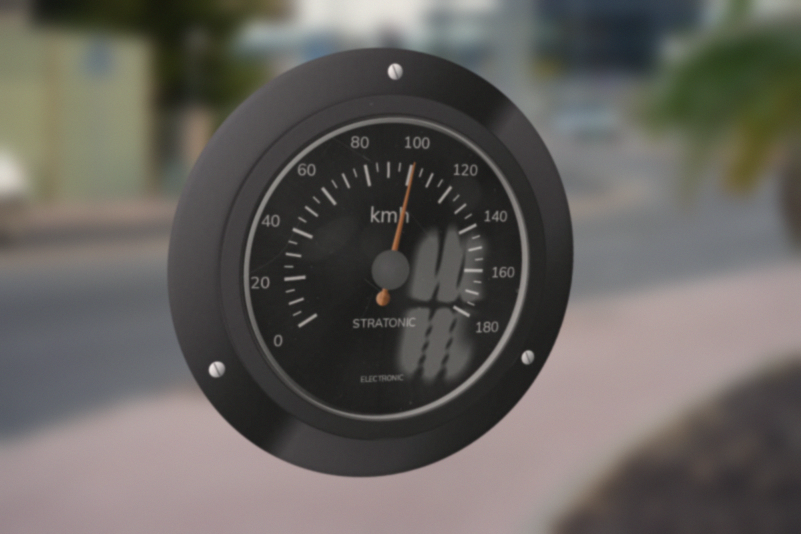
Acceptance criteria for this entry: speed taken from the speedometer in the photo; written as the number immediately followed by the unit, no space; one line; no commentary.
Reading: 100km/h
